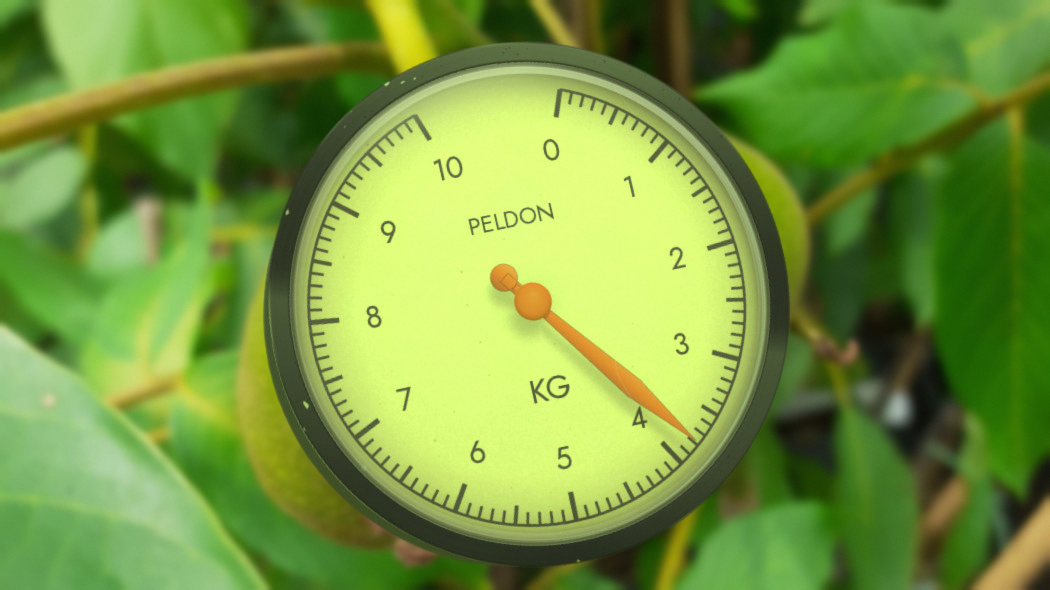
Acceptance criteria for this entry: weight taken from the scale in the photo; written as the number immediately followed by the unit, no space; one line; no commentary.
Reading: 3.8kg
